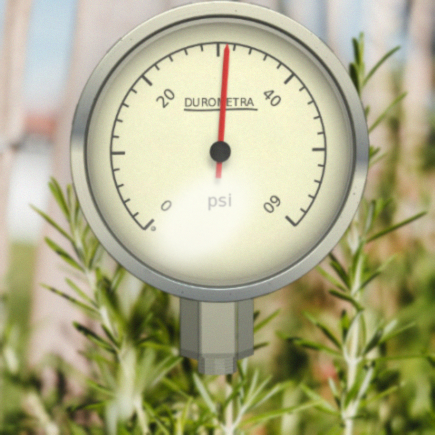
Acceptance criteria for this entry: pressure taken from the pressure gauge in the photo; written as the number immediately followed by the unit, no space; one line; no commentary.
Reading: 31psi
